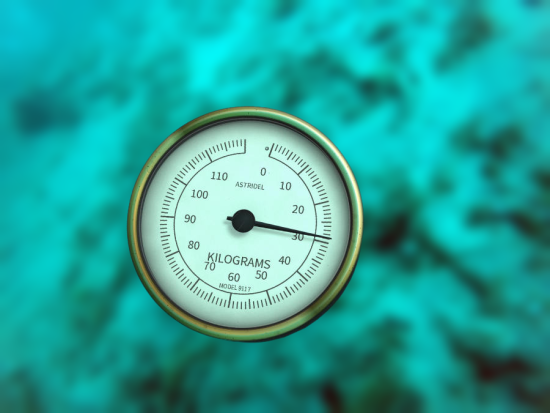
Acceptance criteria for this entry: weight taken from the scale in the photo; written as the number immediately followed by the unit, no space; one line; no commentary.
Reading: 29kg
